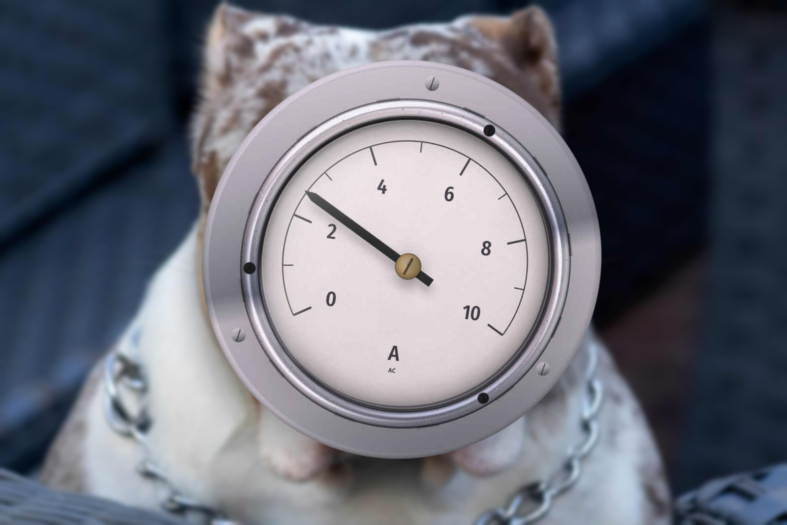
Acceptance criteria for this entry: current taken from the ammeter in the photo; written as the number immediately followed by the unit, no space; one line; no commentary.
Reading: 2.5A
